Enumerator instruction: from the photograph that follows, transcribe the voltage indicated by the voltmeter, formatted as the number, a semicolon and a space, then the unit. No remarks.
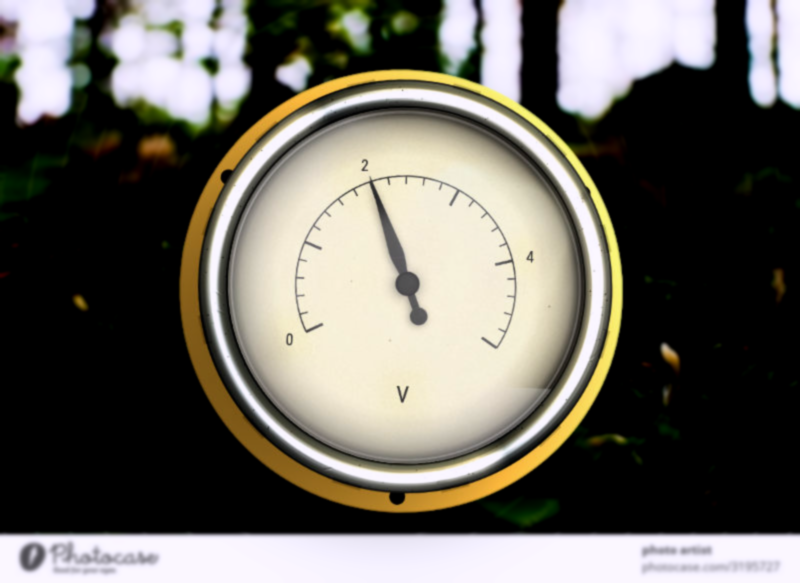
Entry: 2; V
